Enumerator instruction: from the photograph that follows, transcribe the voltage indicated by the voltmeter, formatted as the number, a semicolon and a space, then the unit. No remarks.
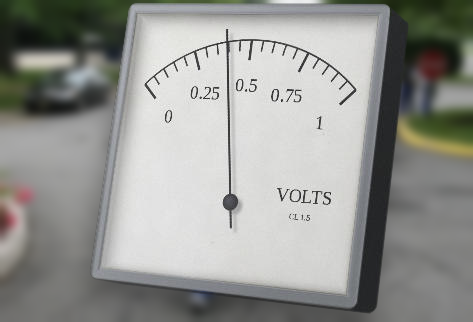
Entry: 0.4; V
